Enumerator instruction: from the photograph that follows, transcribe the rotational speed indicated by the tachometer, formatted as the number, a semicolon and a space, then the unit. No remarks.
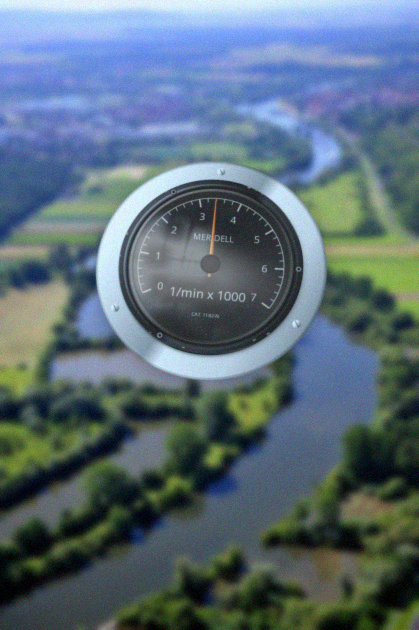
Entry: 3400; rpm
